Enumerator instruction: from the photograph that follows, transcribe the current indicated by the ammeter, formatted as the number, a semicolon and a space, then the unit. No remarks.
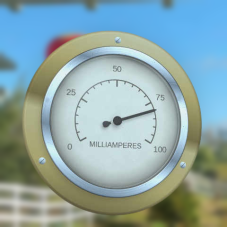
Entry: 80; mA
